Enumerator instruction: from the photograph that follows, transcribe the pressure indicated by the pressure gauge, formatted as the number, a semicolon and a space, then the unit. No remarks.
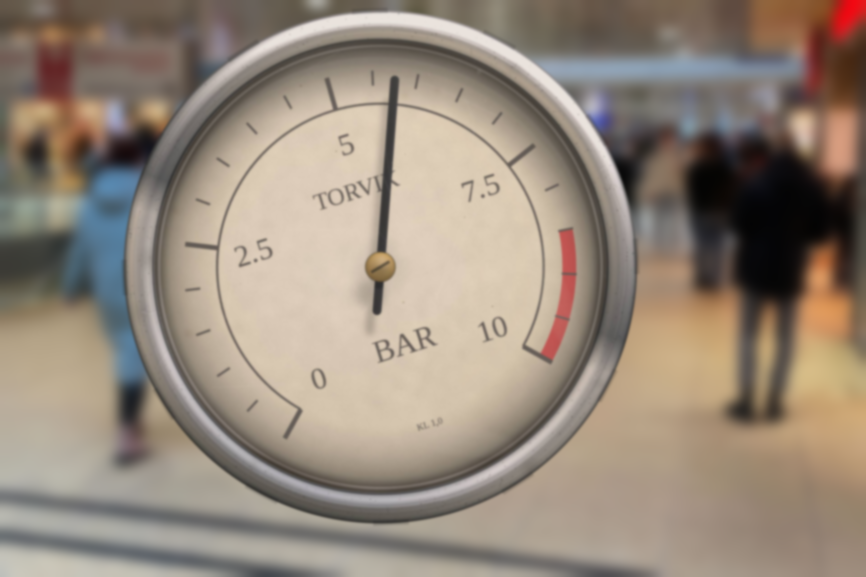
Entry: 5.75; bar
